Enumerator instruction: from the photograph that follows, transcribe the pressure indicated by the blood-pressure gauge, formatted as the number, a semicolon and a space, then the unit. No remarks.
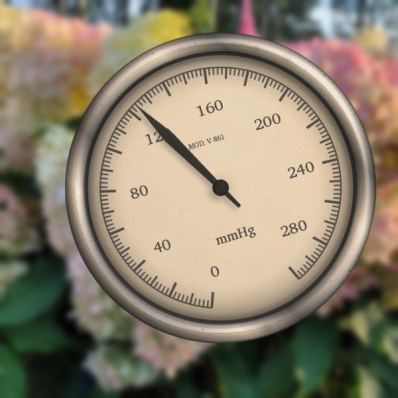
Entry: 124; mmHg
